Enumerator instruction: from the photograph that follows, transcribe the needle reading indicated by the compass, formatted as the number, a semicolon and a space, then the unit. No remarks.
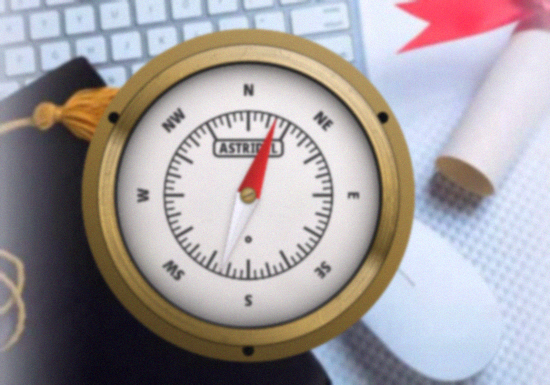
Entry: 20; °
